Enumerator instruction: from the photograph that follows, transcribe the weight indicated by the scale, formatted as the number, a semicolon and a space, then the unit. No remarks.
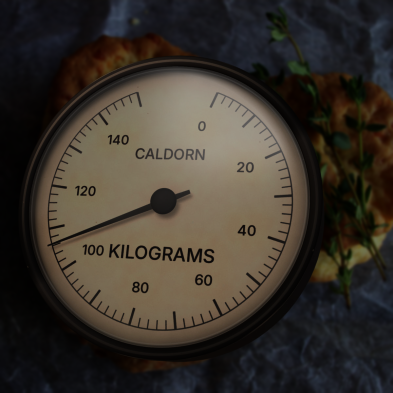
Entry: 106; kg
